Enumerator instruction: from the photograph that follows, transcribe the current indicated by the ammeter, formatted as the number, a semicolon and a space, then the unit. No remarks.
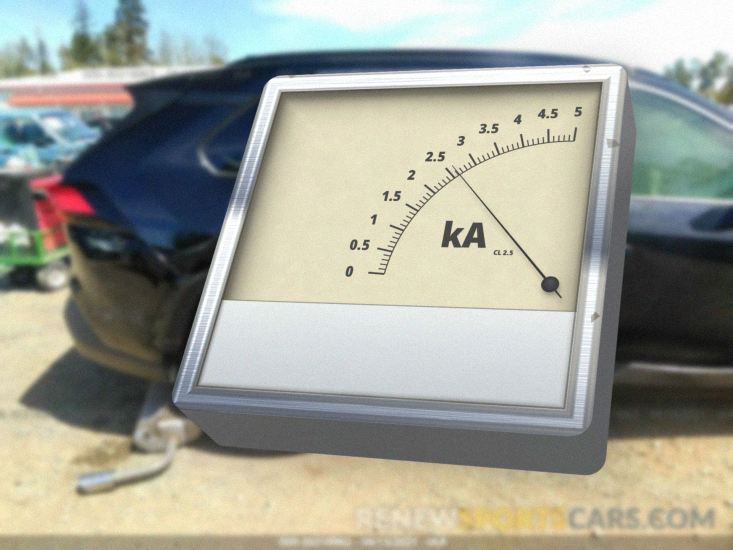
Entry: 2.6; kA
